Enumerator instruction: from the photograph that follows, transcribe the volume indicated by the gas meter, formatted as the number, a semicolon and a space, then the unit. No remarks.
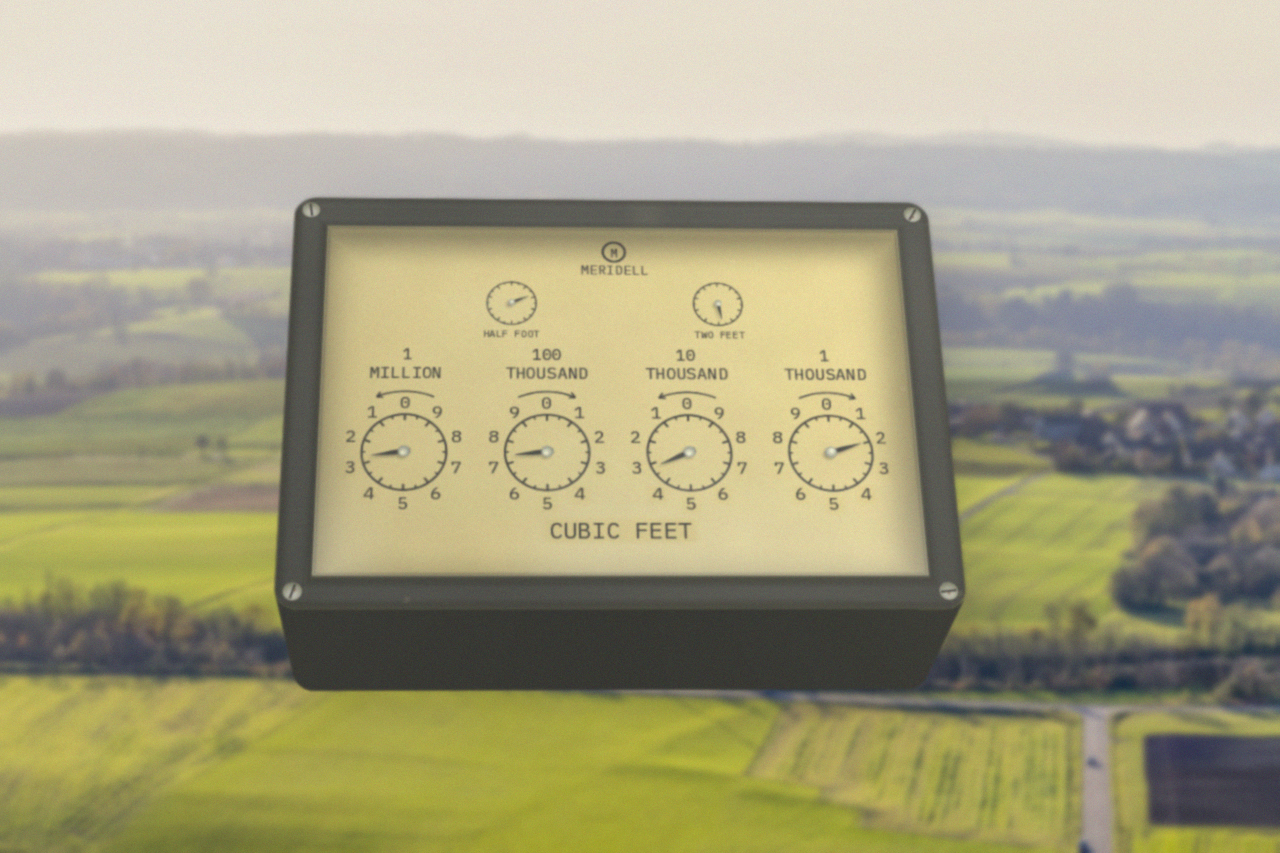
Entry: 273200; ft³
